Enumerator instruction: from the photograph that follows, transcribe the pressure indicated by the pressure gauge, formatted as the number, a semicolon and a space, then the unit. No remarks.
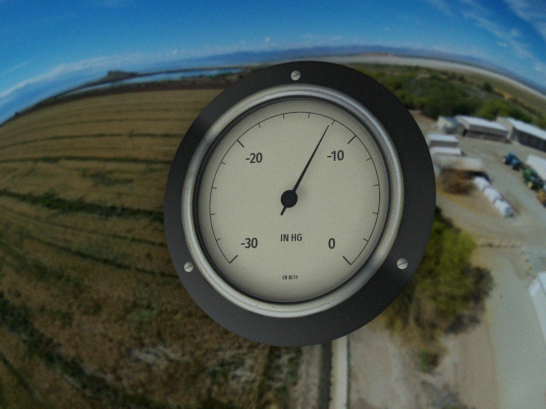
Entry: -12; inHg
